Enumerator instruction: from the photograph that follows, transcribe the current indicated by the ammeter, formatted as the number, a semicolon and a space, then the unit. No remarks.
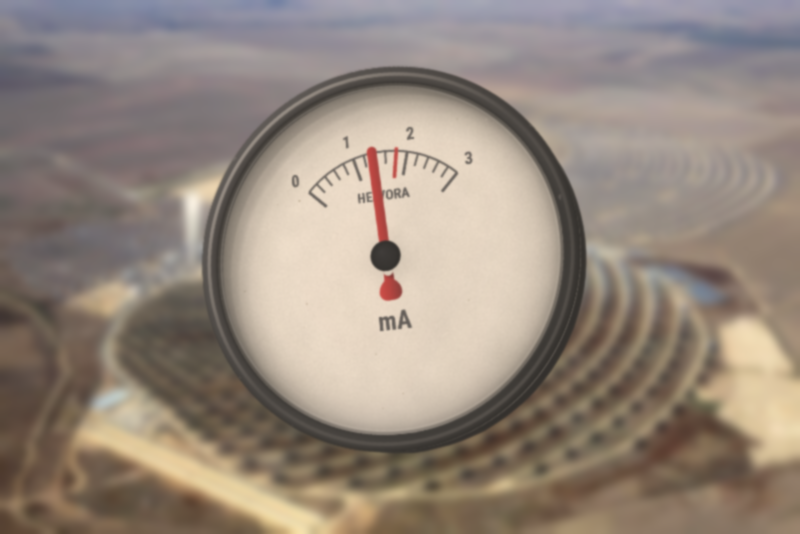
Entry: 1.4; mA
